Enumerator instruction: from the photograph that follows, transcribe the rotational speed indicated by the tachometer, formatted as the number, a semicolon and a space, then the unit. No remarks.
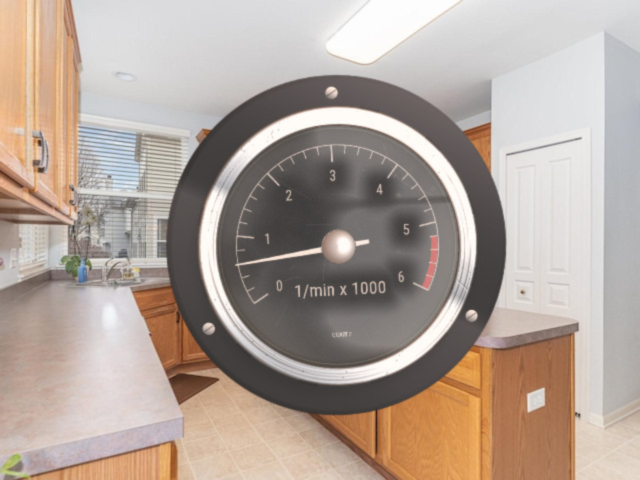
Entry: 600; rpm
